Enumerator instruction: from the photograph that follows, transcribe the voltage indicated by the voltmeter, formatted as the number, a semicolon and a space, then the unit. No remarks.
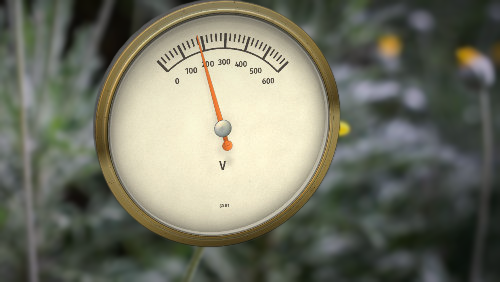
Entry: 180; V
